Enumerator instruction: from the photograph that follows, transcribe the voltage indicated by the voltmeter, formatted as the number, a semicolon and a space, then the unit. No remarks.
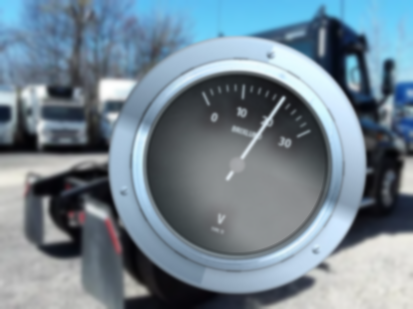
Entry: 20; V
